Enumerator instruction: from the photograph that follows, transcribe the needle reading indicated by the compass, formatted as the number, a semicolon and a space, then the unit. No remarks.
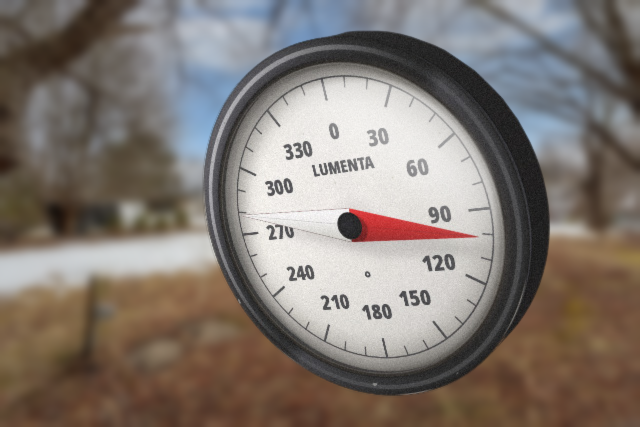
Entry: 100; °
